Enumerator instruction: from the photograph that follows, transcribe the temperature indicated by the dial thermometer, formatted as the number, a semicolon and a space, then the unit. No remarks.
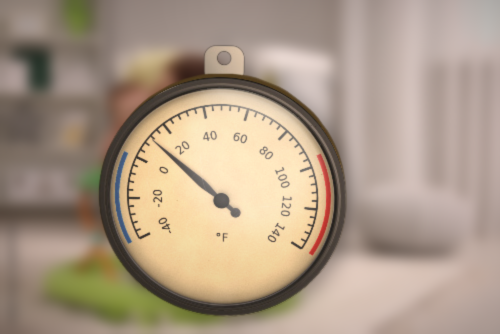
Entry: 12; °F
